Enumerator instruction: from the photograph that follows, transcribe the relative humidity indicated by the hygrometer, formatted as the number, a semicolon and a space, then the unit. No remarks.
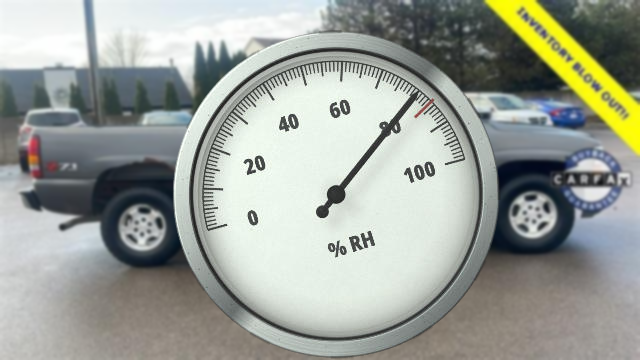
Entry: 80; %
